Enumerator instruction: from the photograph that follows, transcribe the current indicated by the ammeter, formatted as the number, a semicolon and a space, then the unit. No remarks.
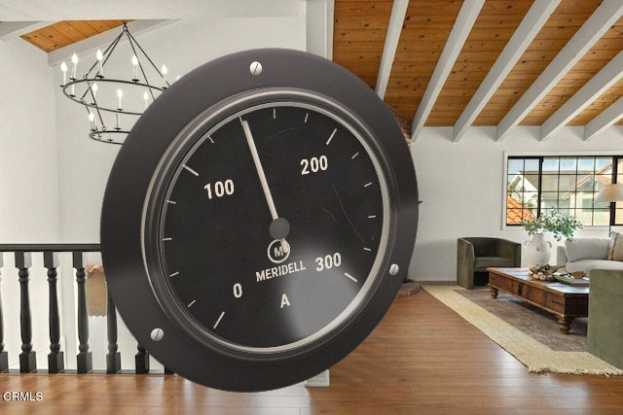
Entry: 140; A
